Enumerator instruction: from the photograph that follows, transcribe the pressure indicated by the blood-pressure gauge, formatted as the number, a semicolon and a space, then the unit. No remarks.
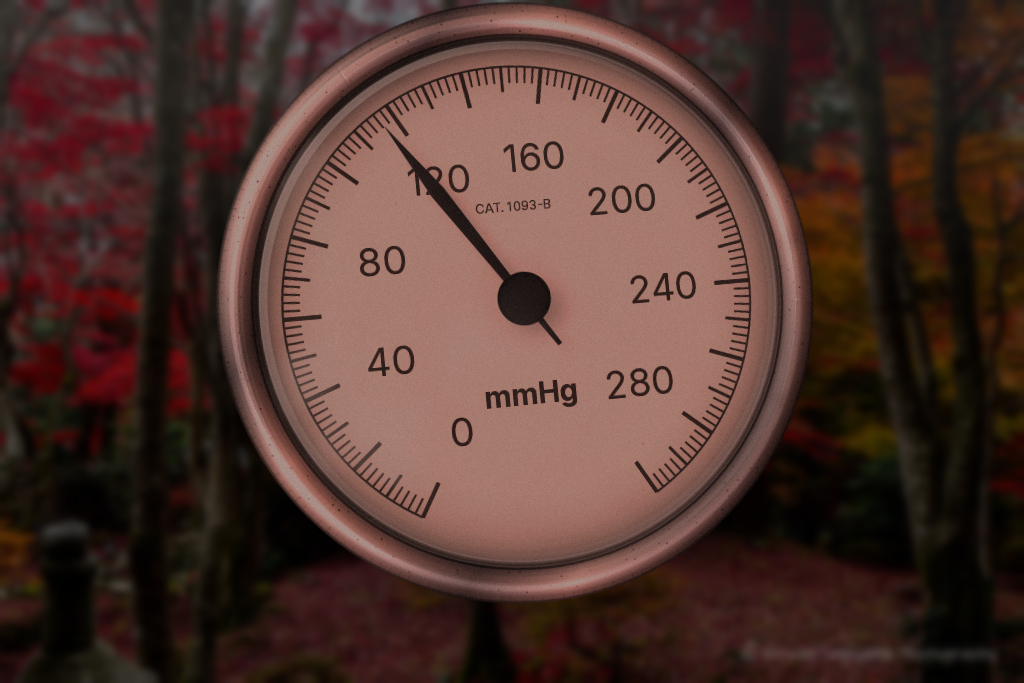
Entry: 116; mmHg
